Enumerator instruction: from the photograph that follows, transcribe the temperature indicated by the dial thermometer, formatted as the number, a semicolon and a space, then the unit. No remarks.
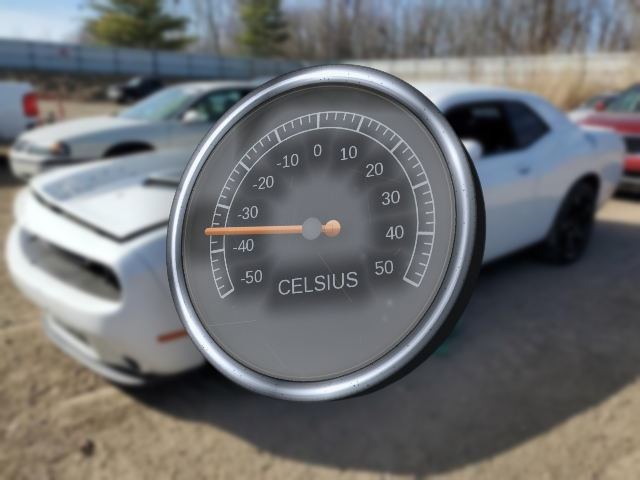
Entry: -36; °C
